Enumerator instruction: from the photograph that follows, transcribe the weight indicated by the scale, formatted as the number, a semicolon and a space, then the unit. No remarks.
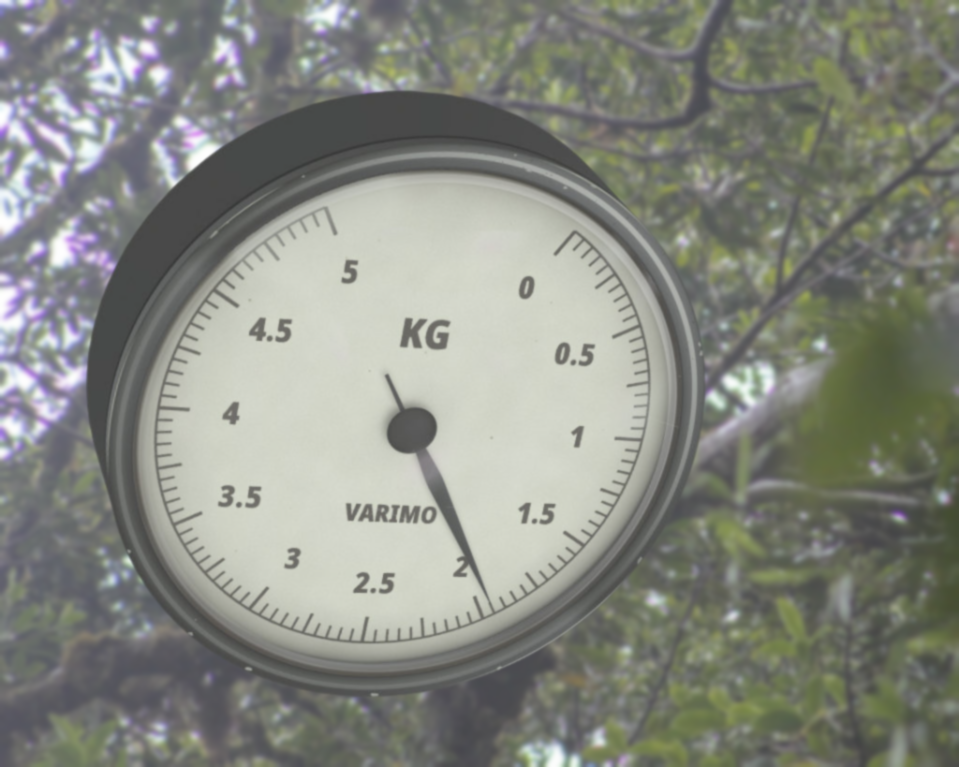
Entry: 1.95; kg
